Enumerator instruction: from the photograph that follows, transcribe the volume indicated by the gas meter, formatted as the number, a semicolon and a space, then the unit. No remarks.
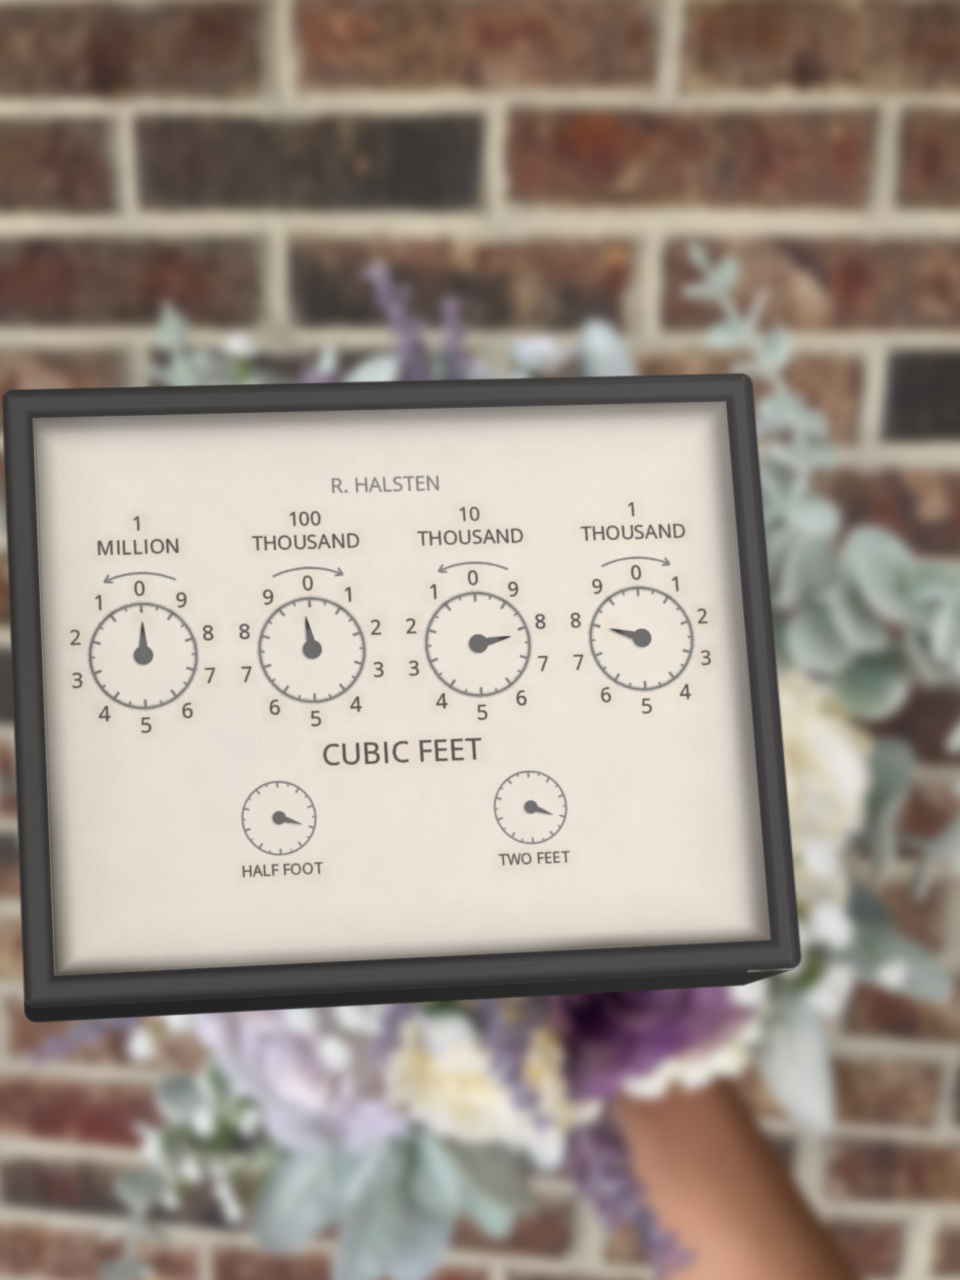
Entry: 997800; ft³
